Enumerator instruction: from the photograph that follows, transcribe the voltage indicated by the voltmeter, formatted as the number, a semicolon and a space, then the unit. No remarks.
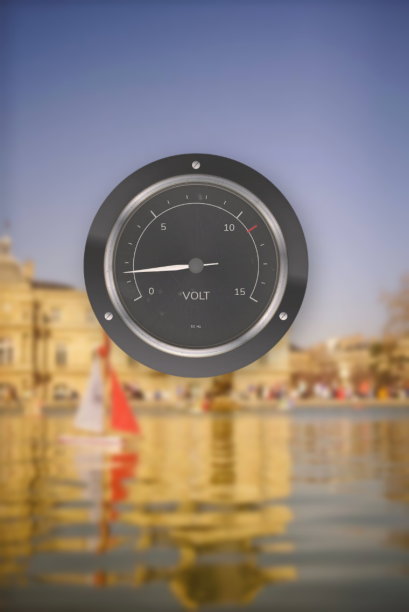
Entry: 1.5; V
